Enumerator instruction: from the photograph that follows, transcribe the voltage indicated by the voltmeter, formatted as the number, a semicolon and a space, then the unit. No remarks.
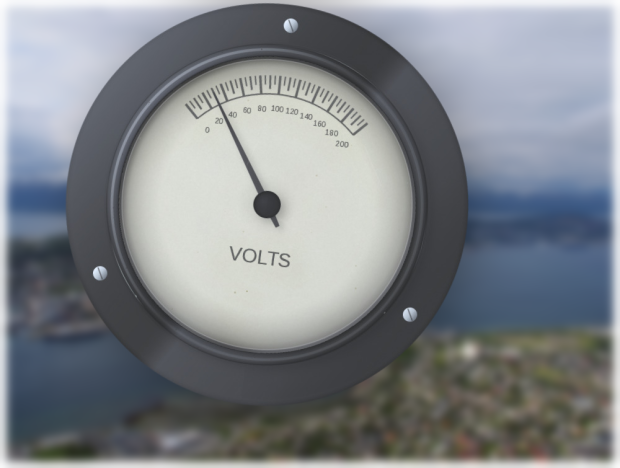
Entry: 30; V
